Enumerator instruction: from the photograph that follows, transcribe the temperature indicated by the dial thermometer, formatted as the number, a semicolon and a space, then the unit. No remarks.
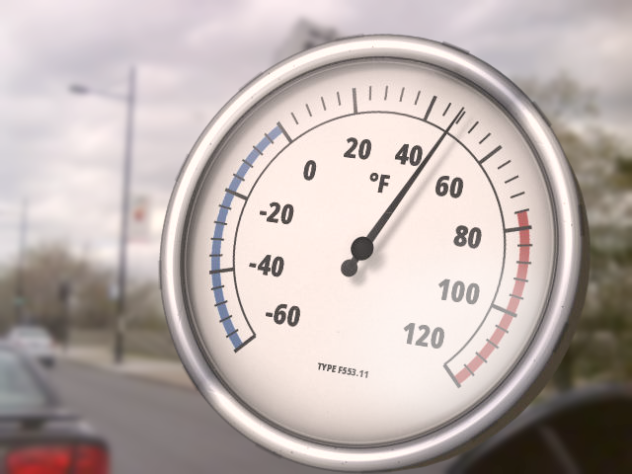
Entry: 48; °F
